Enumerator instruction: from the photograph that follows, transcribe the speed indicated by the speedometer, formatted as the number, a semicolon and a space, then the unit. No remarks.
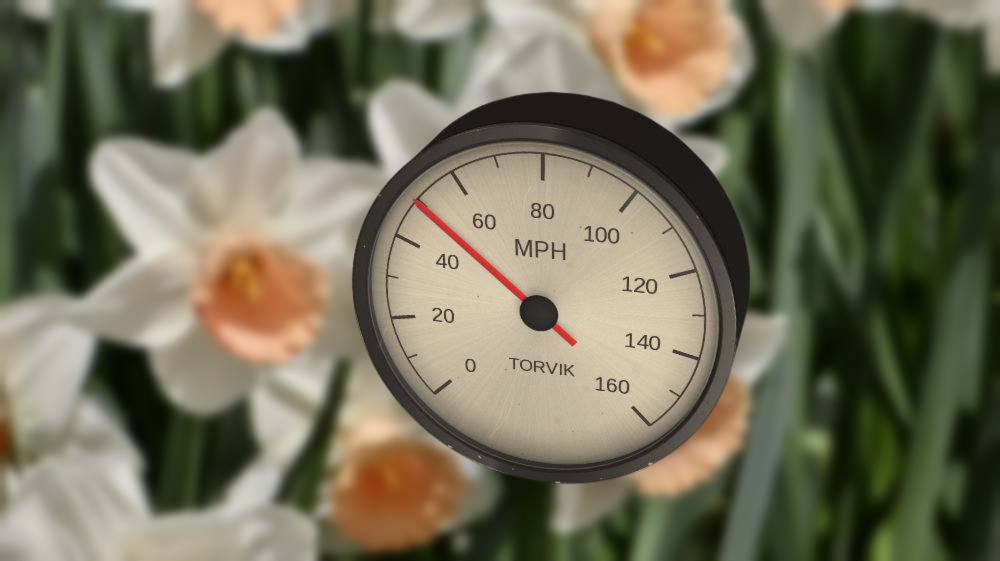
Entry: 50; mph
